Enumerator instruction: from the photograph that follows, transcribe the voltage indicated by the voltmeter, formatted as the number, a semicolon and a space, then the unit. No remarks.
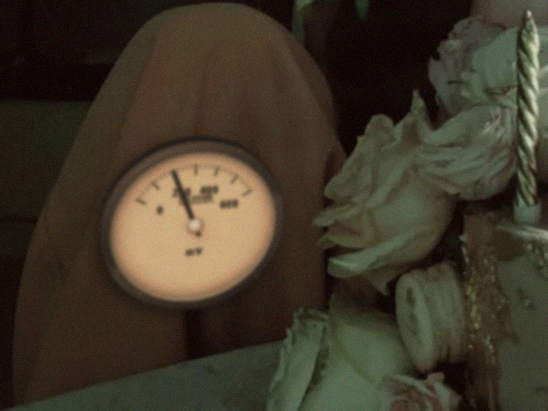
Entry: 200; mV
